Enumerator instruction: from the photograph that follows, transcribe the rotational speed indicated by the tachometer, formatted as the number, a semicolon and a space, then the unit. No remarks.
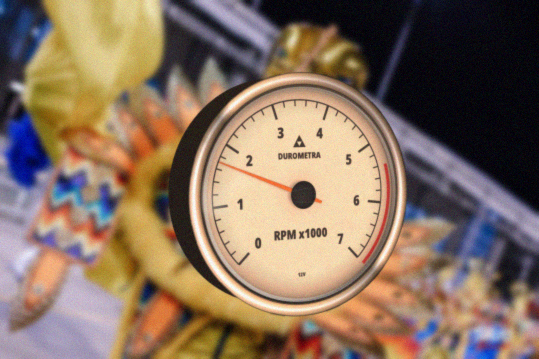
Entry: 1700; rpm
